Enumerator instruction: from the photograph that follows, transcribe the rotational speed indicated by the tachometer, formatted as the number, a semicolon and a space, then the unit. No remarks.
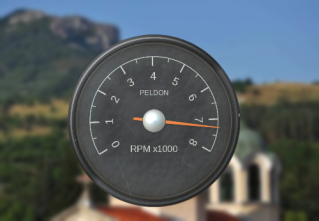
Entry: 7250; rpm
